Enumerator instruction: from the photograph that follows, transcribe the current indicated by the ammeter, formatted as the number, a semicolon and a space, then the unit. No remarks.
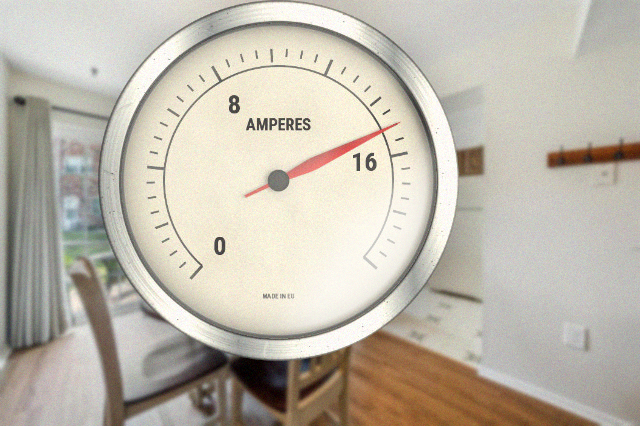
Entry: 15; A
